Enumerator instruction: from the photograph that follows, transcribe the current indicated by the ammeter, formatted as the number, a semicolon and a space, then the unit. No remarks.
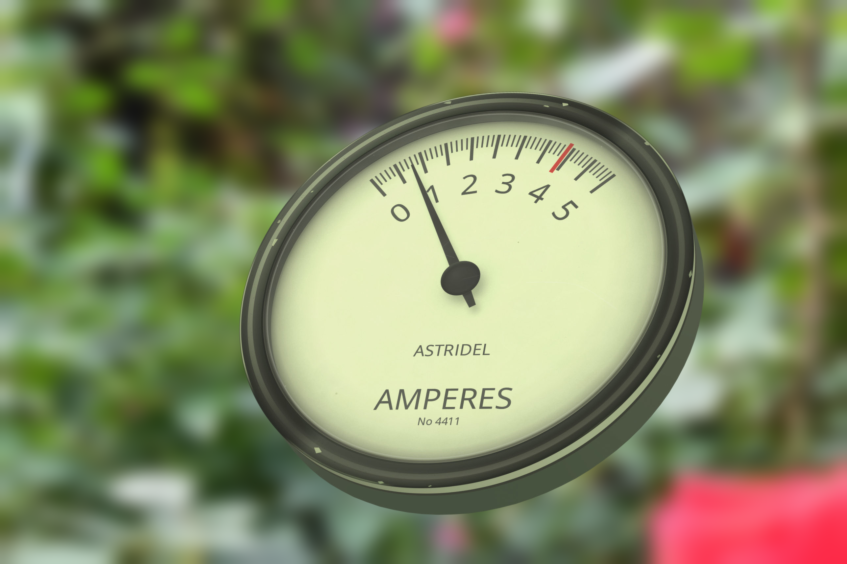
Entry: 0.8; A
